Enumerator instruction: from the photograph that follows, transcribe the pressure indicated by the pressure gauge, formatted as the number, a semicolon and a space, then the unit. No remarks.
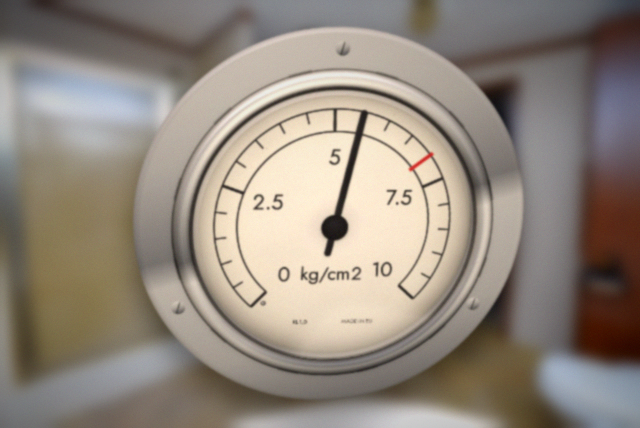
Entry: 5.5; kg/cm²
